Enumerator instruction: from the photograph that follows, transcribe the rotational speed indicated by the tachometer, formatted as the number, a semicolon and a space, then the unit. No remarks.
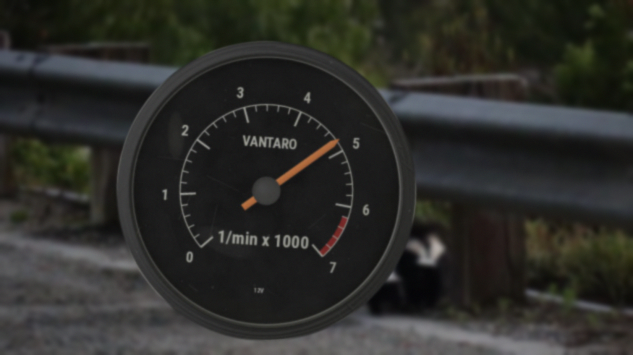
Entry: 4800; rpm
